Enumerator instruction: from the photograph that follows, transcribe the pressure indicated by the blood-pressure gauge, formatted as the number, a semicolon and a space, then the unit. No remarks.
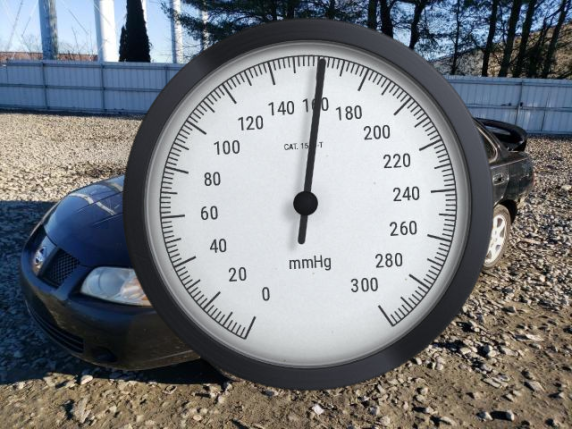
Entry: 162; mmHg
